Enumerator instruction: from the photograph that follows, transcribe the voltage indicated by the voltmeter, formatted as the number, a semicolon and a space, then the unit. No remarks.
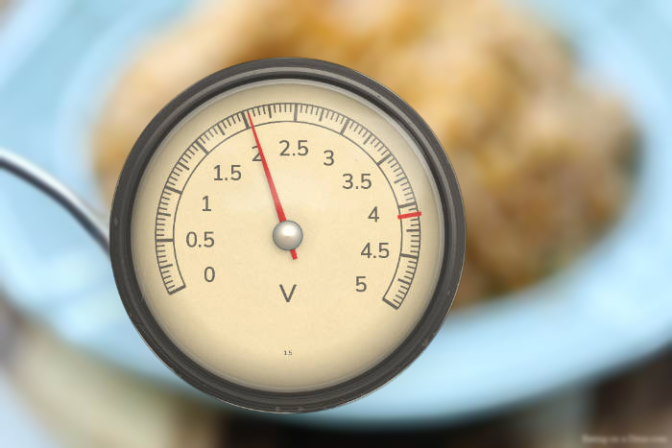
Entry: 2.05; V
